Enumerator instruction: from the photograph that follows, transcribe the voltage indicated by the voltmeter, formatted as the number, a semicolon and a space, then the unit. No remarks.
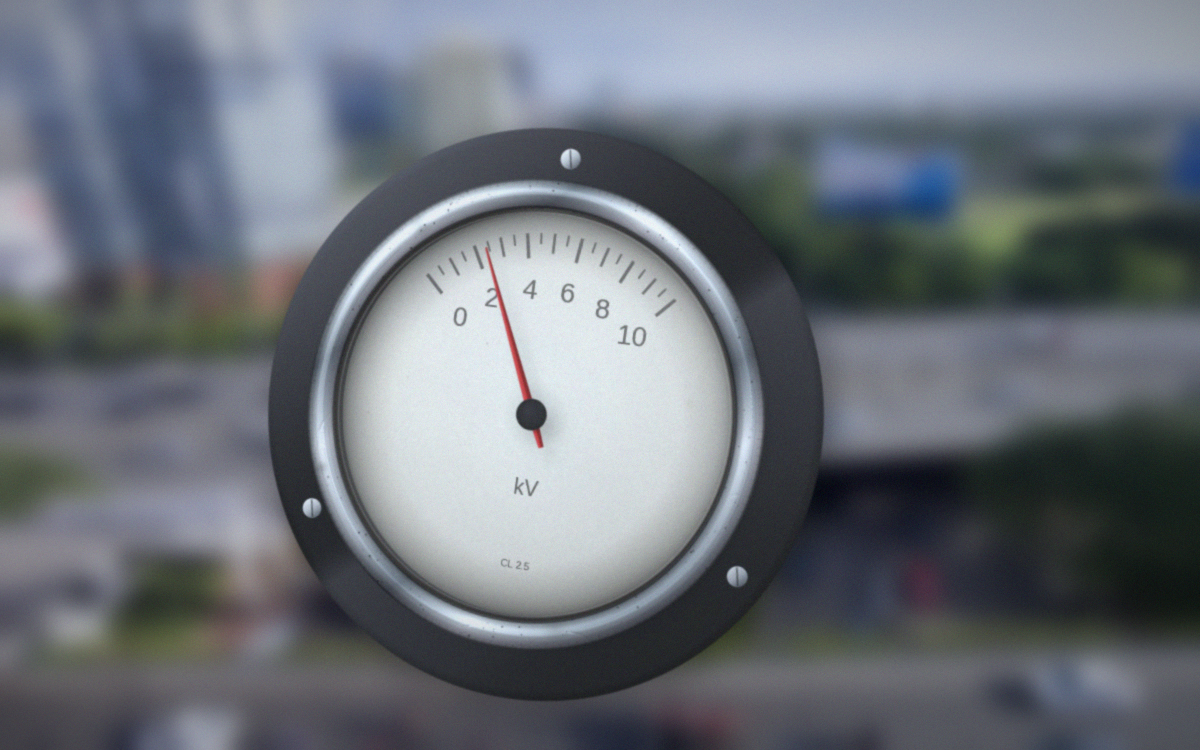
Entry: 2.5; kV
